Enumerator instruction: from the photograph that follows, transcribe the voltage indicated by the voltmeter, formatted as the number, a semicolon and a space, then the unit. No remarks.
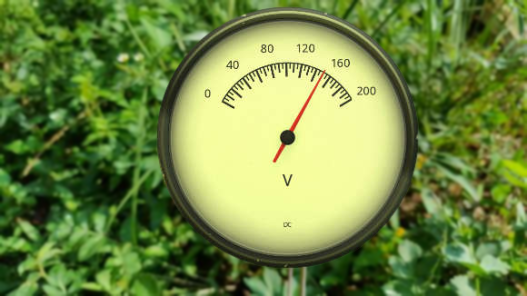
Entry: 150; V
